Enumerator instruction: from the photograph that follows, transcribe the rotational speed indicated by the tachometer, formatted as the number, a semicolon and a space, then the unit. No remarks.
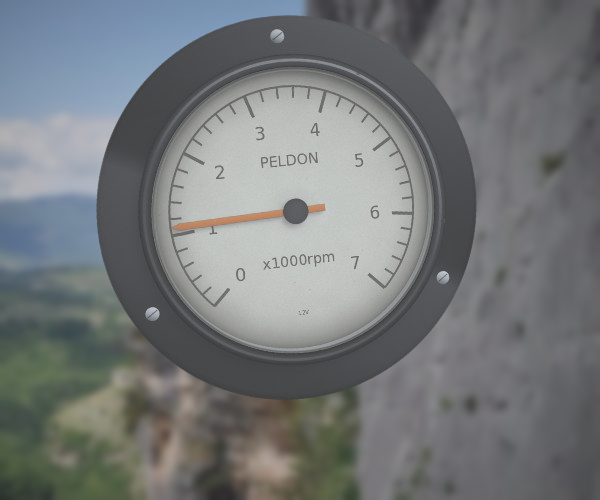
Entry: 1100; rpm
